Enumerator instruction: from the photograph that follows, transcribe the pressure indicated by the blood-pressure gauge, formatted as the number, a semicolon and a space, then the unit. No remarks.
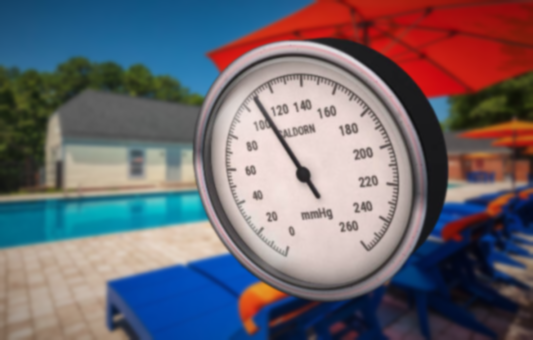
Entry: 110; mmHg
